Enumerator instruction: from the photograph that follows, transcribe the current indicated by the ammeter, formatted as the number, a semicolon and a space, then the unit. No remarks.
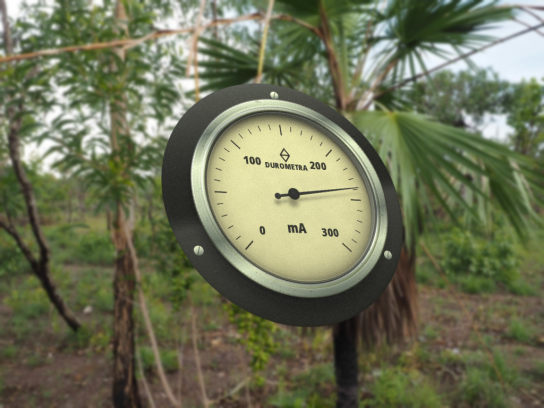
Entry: 240; mA
